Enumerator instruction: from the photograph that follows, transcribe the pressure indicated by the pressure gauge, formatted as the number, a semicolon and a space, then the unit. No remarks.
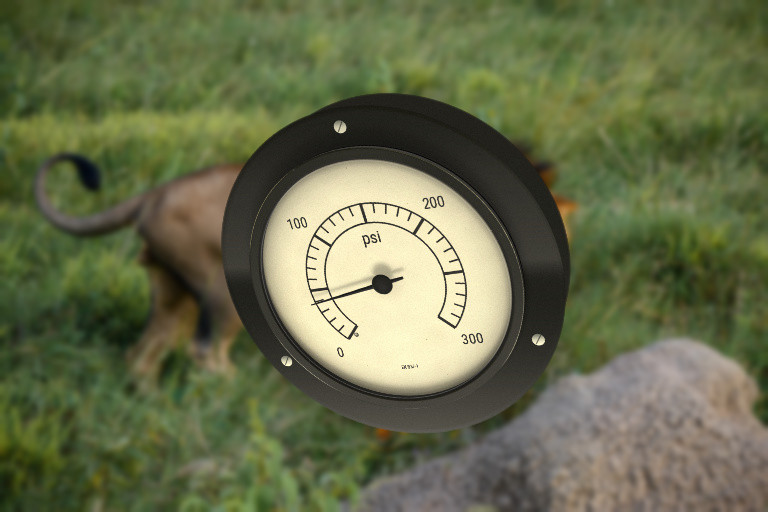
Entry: 40; psi
